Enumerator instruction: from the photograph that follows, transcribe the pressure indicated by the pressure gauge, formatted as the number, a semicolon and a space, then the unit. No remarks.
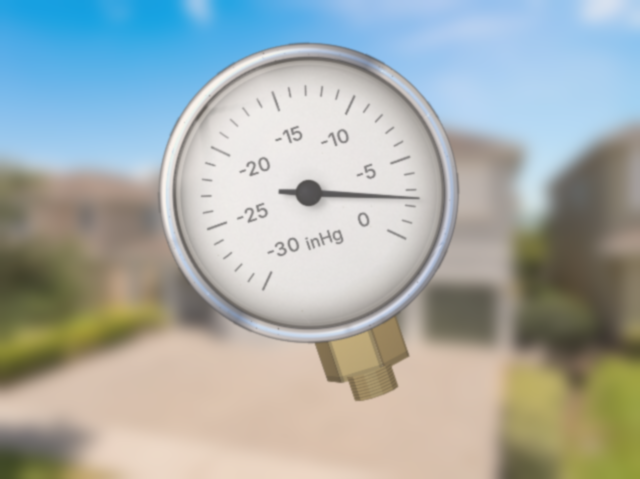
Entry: -2.5; inHg
